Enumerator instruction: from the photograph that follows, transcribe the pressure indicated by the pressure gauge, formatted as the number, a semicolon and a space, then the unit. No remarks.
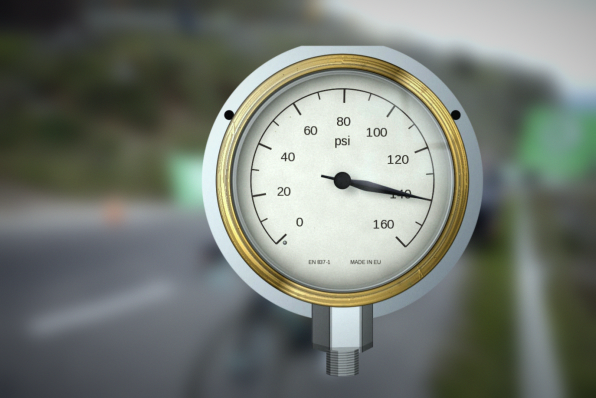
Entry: 140; psi
